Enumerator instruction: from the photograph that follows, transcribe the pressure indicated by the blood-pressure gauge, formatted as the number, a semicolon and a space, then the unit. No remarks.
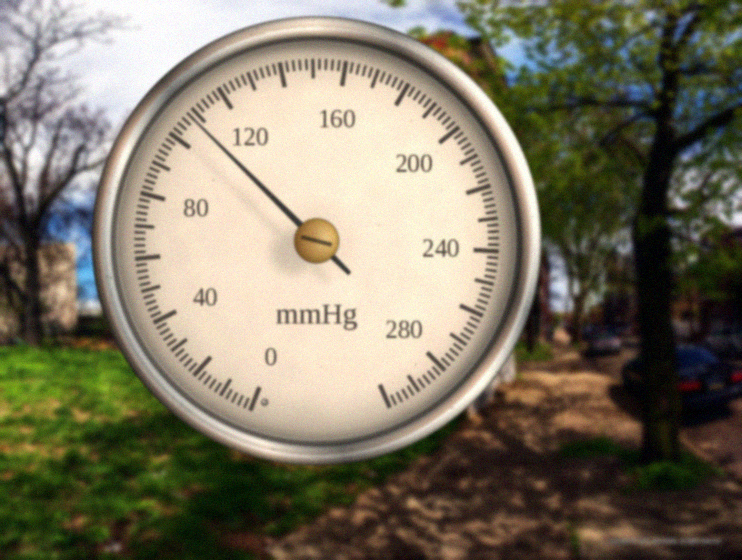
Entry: 108; mmHg
